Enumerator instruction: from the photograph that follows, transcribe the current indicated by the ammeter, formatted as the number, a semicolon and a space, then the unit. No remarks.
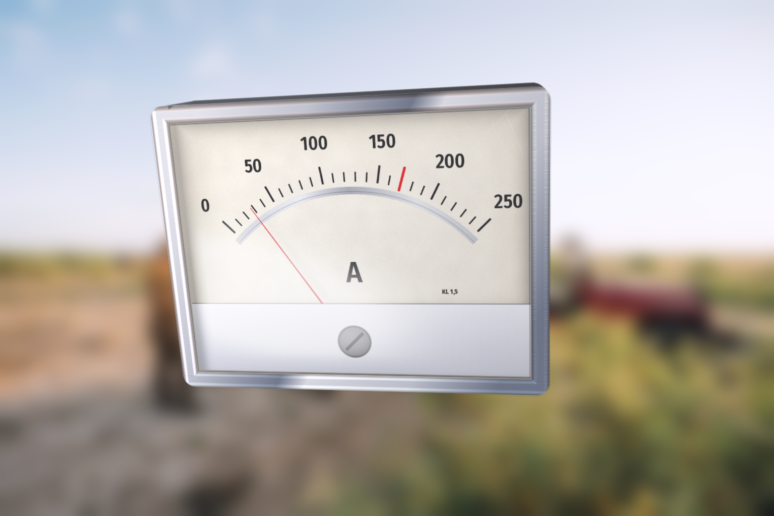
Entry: 30; A
